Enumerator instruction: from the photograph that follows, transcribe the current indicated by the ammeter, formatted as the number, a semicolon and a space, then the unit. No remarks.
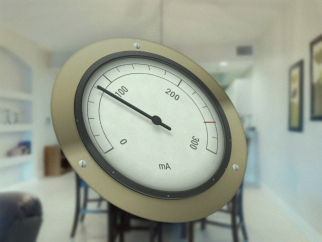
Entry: 80; mA
